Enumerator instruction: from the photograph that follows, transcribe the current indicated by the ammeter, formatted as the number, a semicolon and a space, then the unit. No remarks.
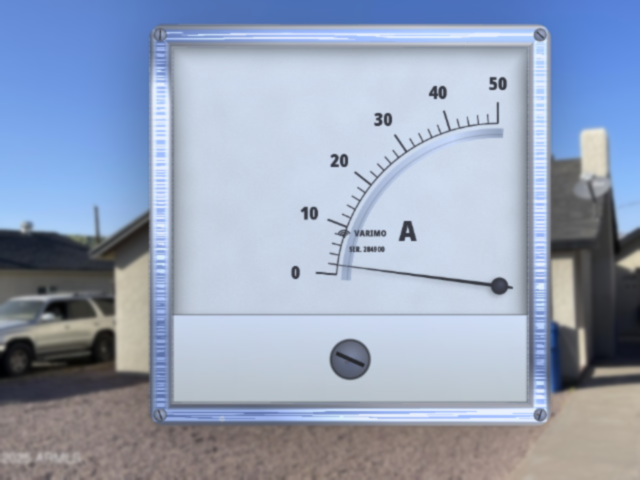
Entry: 2; A
